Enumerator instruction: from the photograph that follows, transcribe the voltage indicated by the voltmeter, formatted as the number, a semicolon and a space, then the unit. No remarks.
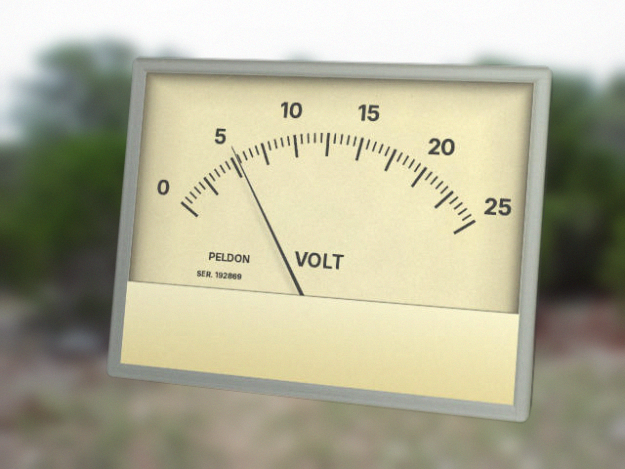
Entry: 5.5; V
